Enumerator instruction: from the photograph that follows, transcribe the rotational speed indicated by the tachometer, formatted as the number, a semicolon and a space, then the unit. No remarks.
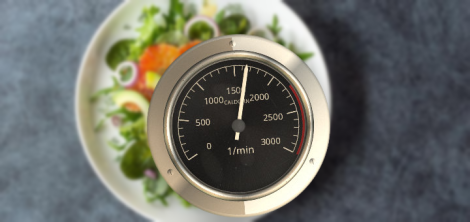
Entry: 1650; rpm
